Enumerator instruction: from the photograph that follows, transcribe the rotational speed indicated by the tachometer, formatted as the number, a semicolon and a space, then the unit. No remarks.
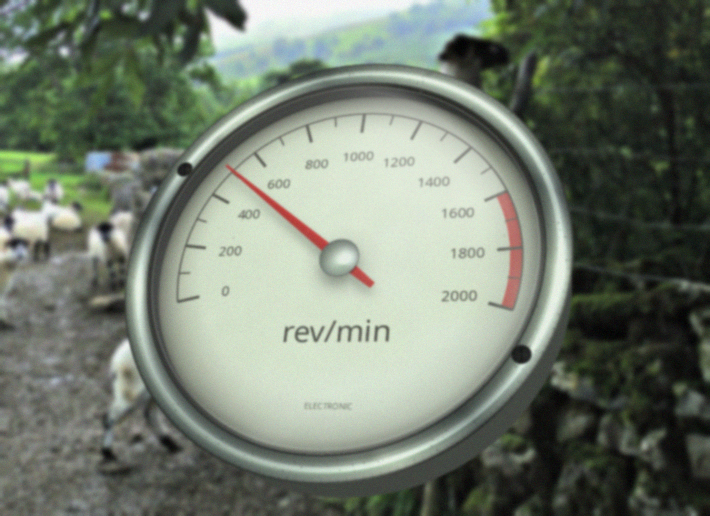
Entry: 500; rpm
